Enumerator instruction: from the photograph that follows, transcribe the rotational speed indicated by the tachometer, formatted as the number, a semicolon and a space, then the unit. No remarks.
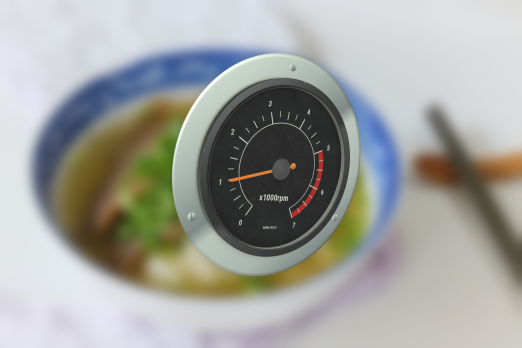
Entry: 1000; rpm
